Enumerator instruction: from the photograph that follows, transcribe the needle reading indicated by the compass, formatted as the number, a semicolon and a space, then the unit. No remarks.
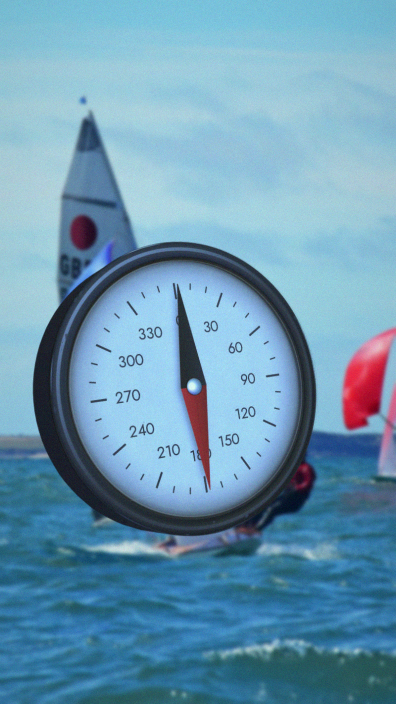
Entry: 180; °
